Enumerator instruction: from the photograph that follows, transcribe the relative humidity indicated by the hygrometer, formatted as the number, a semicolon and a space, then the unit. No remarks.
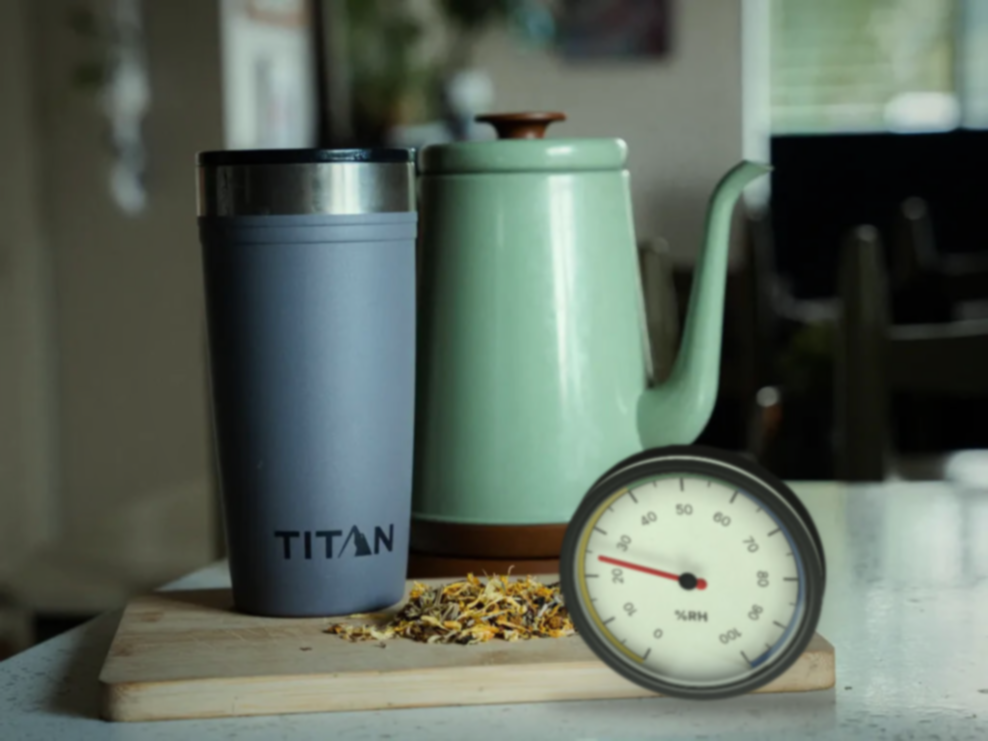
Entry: 25; %
